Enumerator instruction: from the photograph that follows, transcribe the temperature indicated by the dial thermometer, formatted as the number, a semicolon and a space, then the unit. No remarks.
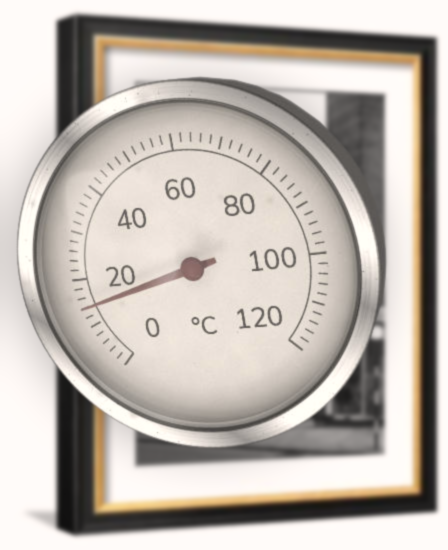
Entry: 14; °C
